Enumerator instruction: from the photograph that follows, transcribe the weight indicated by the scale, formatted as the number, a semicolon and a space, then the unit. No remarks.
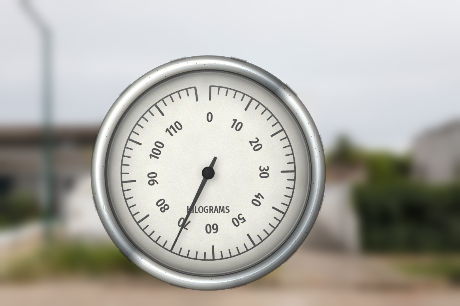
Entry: 70; kg
